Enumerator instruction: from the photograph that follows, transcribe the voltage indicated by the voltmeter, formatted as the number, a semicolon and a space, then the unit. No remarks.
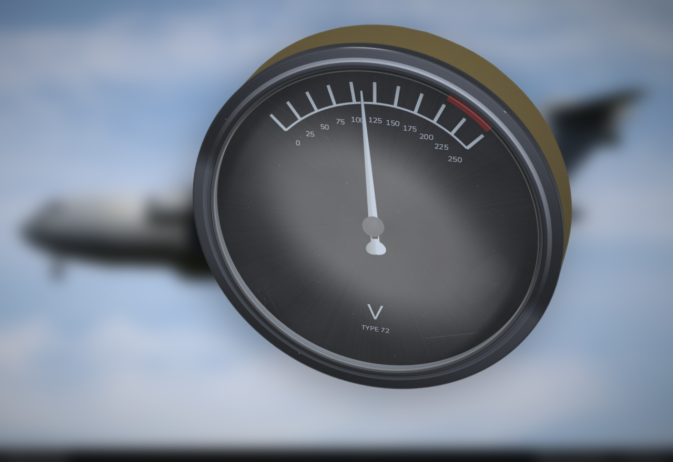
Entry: 112.5; V
